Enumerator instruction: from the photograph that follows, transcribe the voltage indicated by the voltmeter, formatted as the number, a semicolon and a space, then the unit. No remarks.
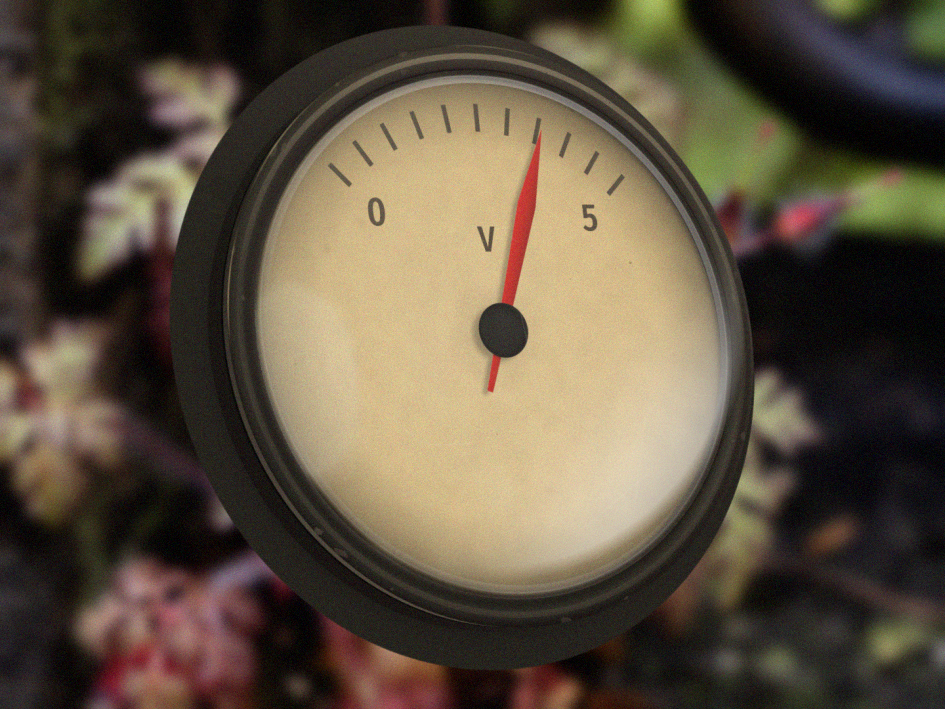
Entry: 3.5; V
